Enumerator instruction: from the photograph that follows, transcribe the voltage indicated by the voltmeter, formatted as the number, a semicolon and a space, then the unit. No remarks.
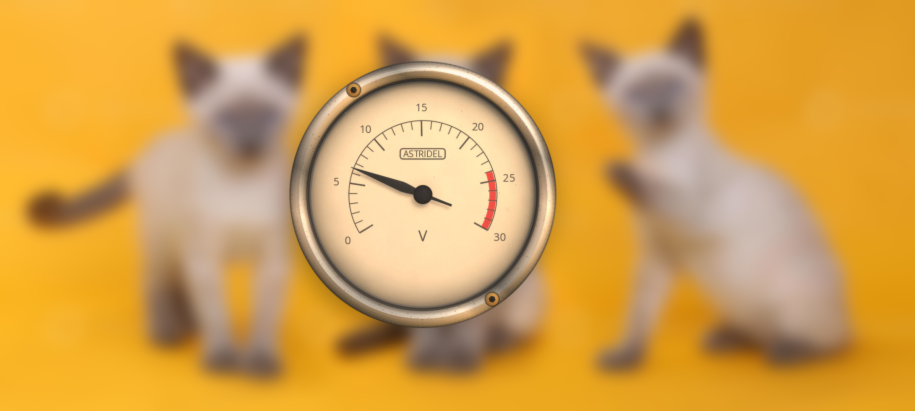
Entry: 6.5; V
